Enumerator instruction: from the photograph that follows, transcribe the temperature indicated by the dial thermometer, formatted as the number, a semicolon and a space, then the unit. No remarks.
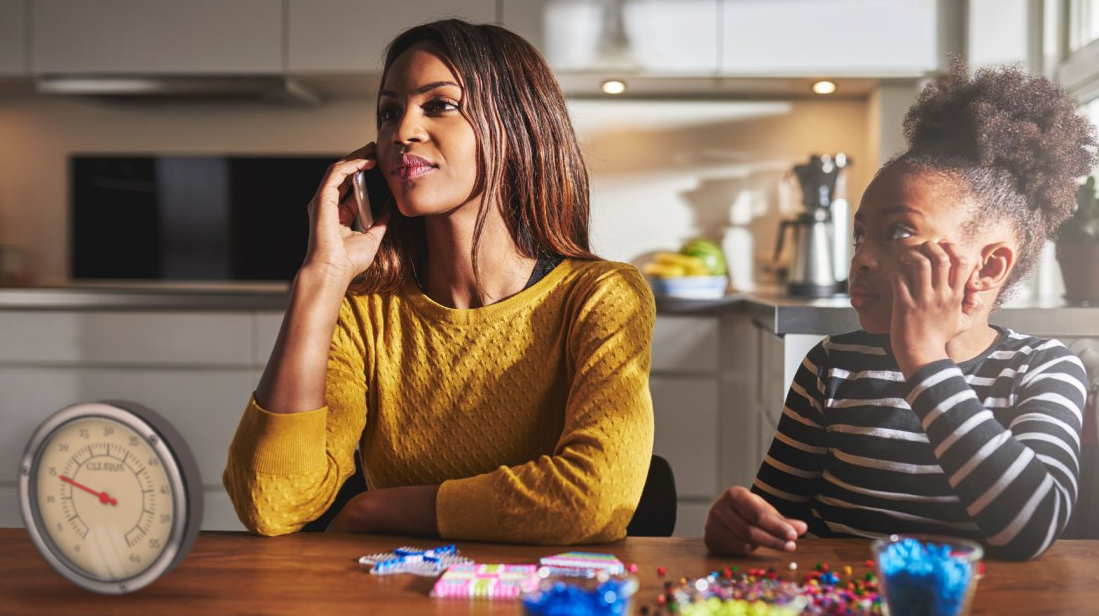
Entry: 15; °C
